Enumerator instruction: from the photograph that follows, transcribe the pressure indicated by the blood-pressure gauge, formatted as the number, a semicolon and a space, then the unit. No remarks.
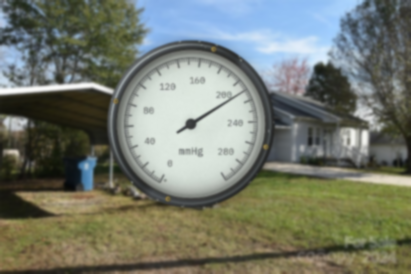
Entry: 210; mmHg
